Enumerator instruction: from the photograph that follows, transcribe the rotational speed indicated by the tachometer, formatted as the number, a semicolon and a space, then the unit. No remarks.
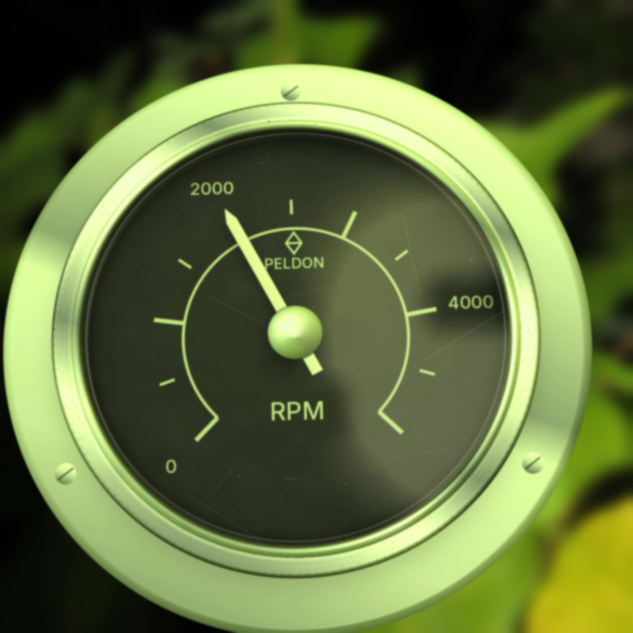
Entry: 2000; rpm
